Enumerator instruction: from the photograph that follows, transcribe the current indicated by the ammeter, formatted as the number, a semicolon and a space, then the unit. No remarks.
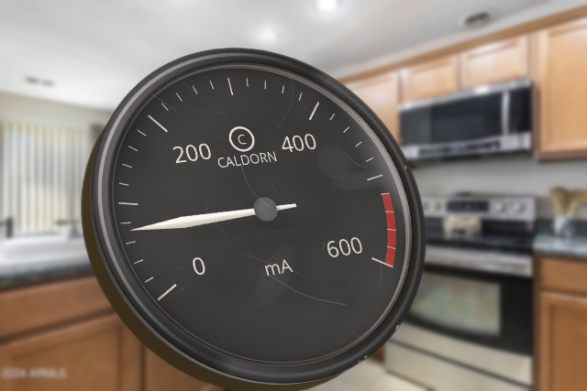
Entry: 70; mA
